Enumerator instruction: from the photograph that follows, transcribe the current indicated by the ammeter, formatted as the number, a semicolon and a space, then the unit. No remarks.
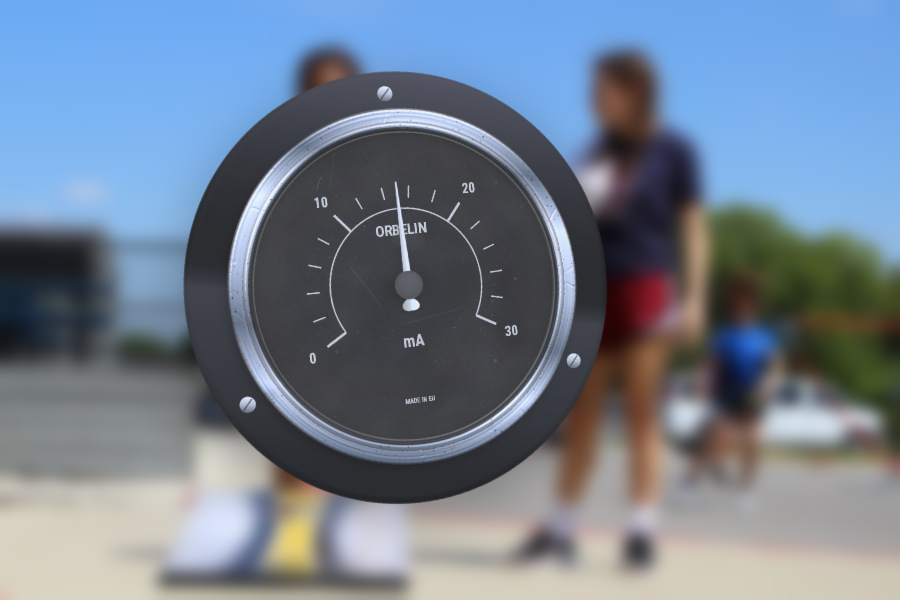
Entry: 15; mA
